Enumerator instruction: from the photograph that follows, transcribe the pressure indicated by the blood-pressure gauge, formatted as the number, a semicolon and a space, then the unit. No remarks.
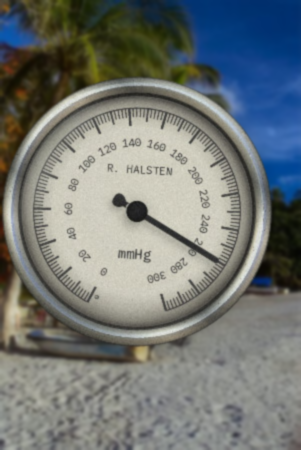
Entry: 260; mmHg
